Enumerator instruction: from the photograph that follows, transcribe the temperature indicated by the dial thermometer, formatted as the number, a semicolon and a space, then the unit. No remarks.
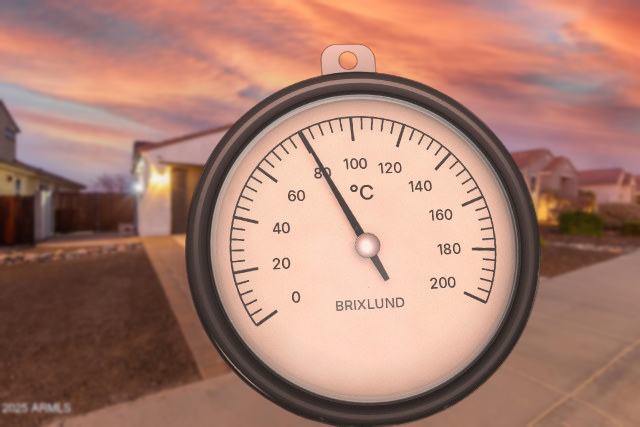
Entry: 80; °C
